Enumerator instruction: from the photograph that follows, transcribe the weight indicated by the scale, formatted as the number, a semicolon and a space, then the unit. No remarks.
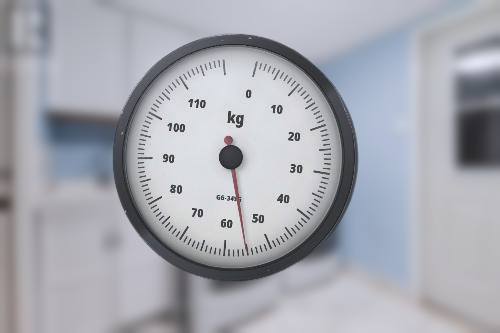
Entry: 55; kg
